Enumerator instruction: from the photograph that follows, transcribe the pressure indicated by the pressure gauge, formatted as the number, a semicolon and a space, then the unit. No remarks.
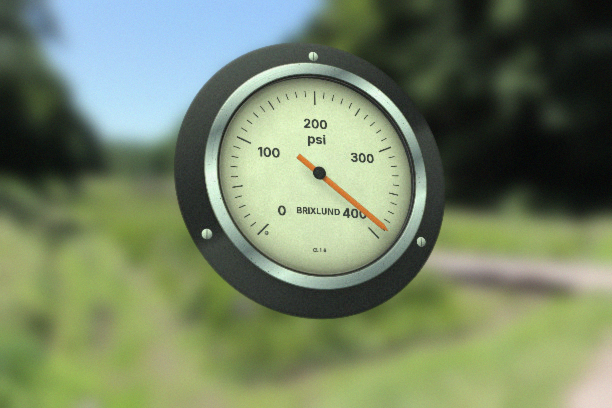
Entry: 390; psi
